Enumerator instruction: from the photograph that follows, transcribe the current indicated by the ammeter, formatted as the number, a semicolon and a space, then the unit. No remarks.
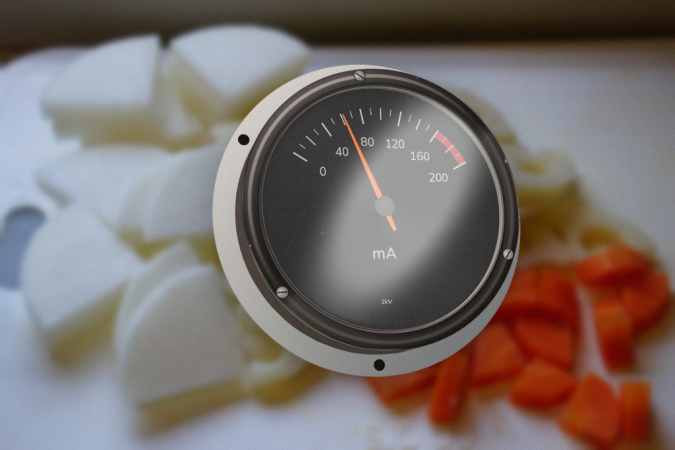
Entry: 60; mA
